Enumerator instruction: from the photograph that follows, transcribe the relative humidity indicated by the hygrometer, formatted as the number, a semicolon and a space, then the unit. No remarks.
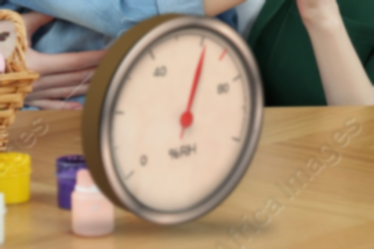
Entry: 60; %
